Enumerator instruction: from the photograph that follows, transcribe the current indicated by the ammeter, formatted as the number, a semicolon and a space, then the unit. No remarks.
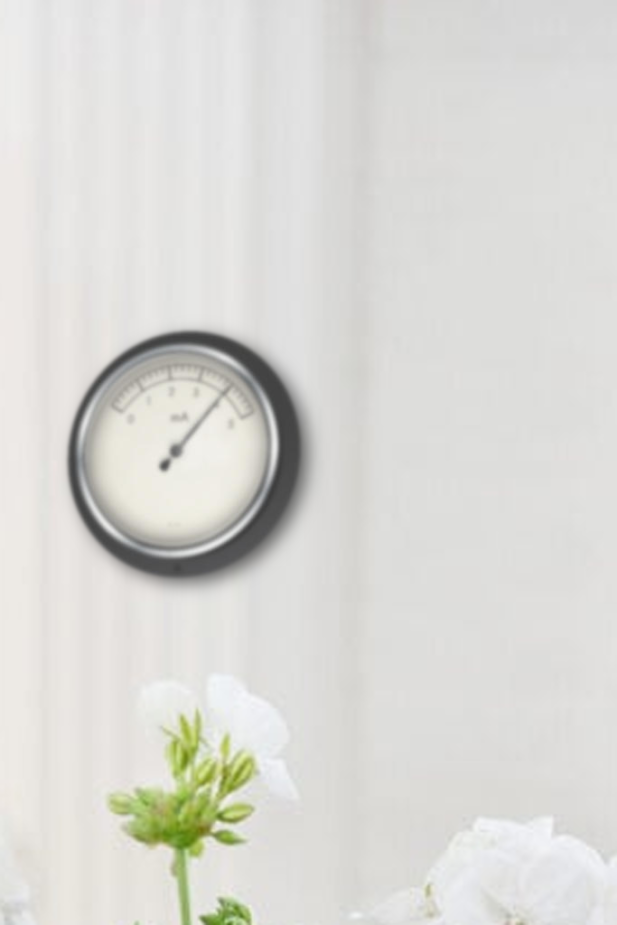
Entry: 4; mA
